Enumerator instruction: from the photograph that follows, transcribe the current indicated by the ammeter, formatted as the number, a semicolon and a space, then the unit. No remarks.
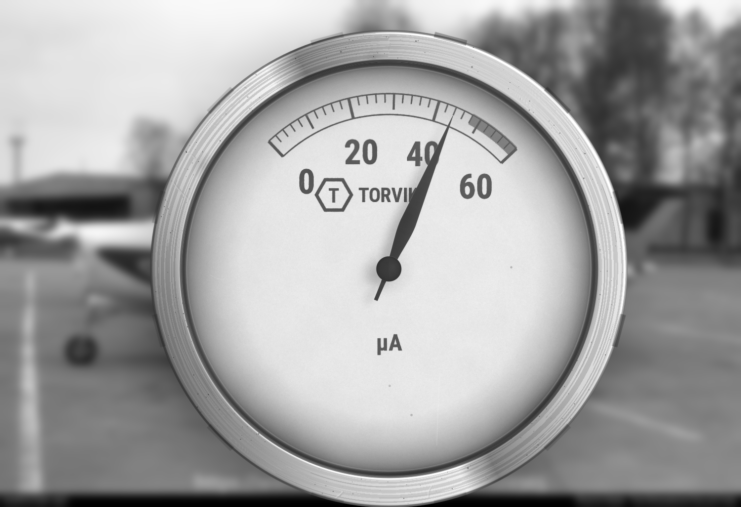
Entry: 44; µA
